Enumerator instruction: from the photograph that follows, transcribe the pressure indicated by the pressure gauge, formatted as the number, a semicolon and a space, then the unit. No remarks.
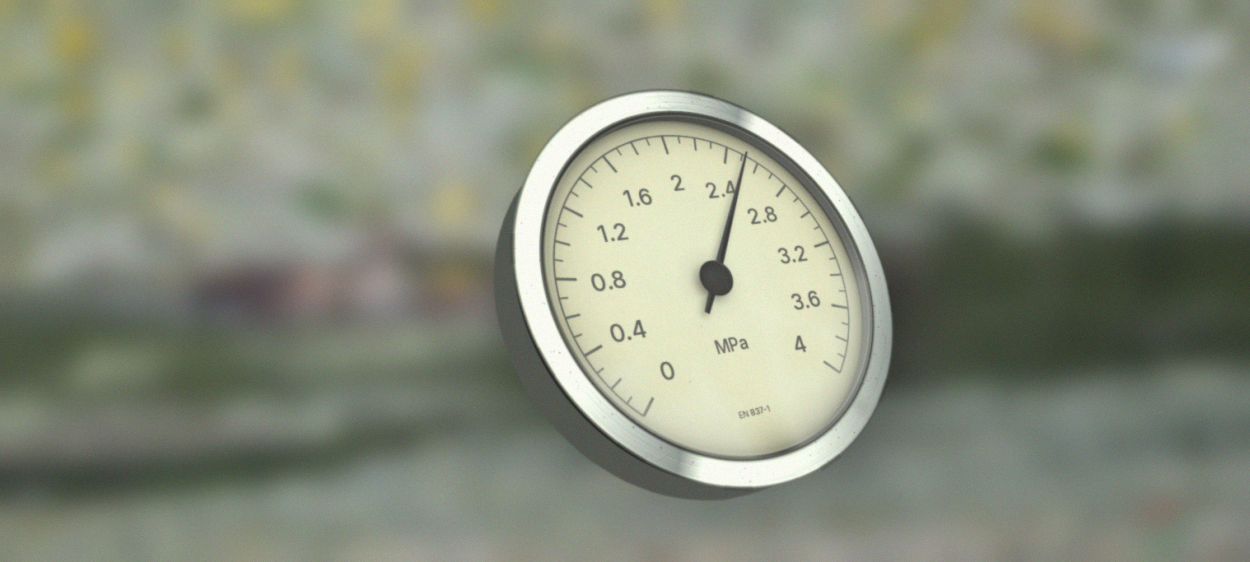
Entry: 2.5; MPa
